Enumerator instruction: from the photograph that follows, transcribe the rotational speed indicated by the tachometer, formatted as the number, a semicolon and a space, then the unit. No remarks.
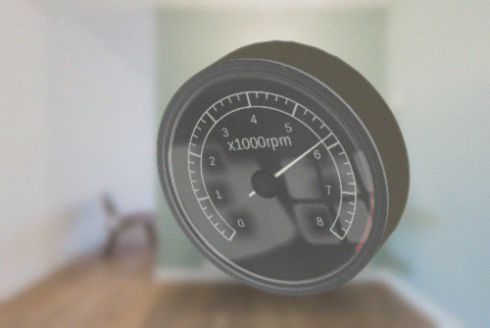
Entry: 5800; rpm
